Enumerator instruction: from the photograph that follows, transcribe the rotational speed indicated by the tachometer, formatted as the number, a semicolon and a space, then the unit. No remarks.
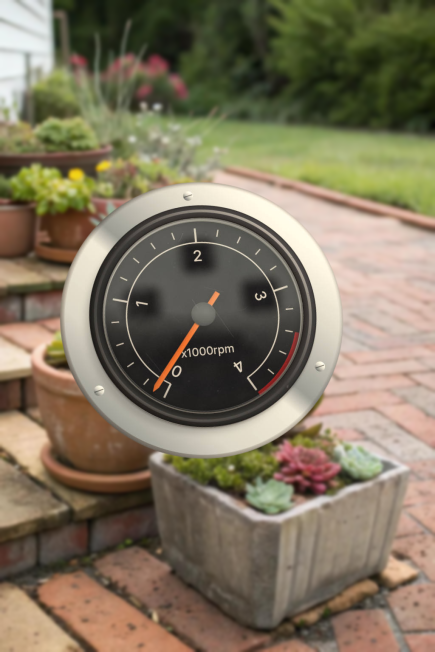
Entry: 100; rpm
